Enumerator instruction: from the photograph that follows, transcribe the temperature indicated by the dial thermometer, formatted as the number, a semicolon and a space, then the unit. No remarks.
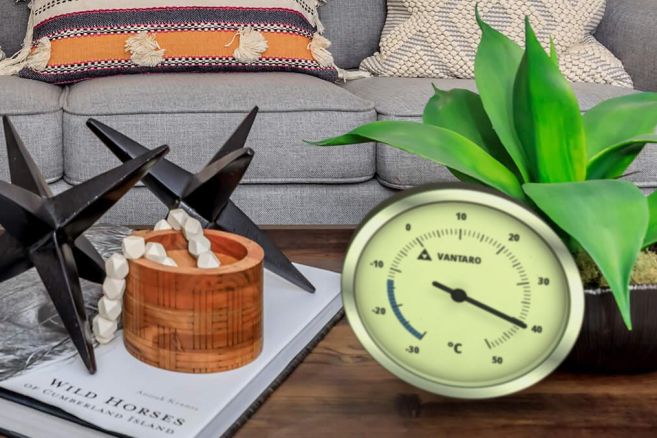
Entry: 40; °C
